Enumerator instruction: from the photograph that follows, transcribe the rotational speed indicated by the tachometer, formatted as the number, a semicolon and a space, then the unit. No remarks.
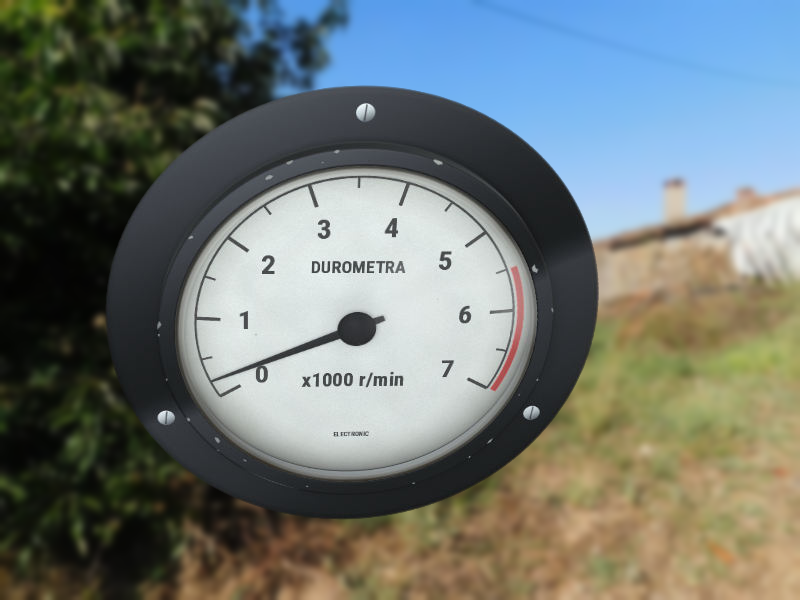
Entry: 250; rpm
